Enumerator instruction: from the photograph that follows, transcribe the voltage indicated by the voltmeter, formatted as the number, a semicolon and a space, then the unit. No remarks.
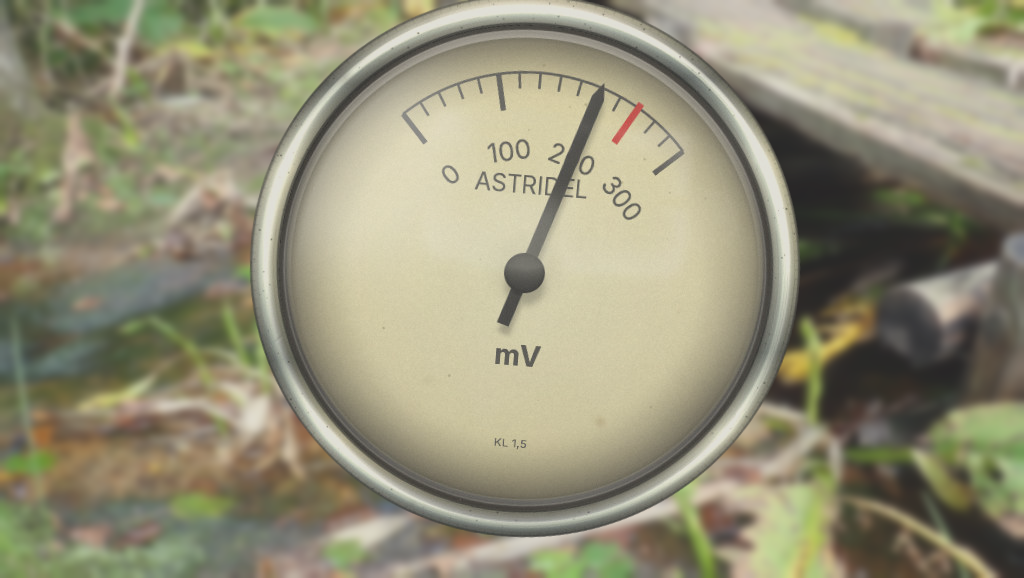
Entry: 200; mV
